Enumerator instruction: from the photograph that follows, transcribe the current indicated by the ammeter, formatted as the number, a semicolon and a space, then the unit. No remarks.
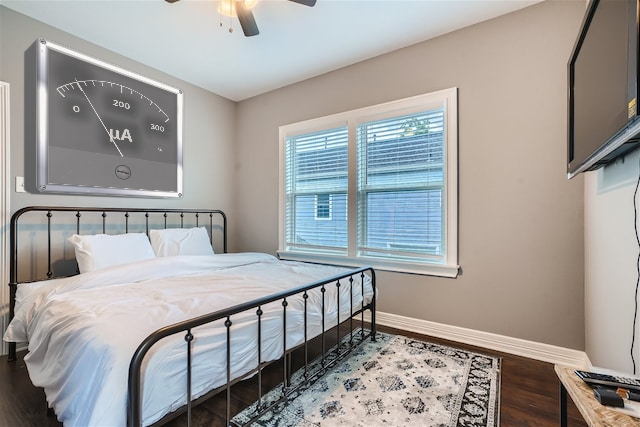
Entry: 100; µA
